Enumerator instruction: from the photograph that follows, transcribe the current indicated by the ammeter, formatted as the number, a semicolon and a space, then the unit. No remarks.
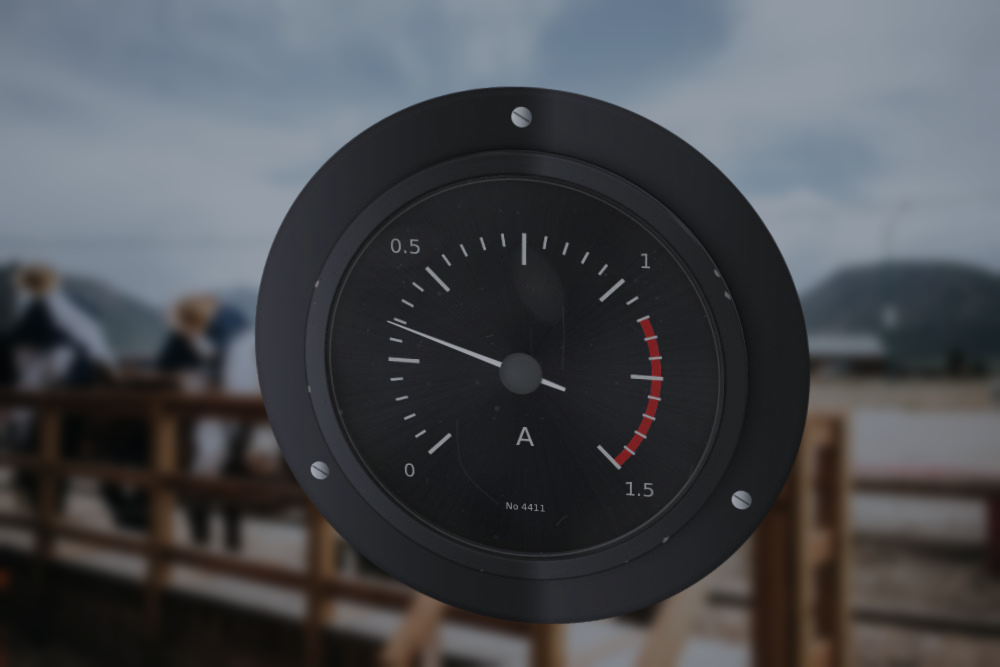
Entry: 0.35; A
